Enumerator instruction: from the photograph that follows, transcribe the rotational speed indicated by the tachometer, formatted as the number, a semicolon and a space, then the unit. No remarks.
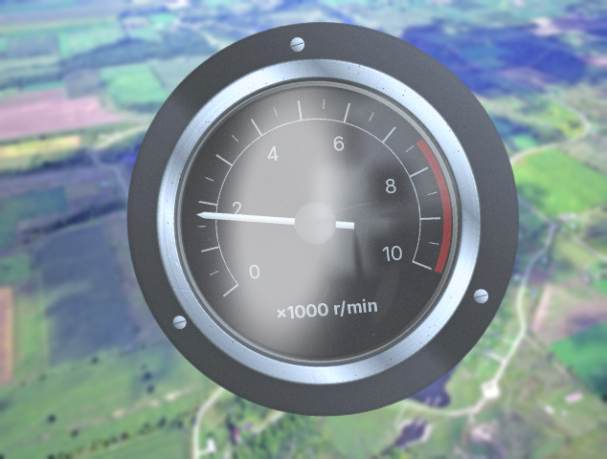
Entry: 1750; rpm
